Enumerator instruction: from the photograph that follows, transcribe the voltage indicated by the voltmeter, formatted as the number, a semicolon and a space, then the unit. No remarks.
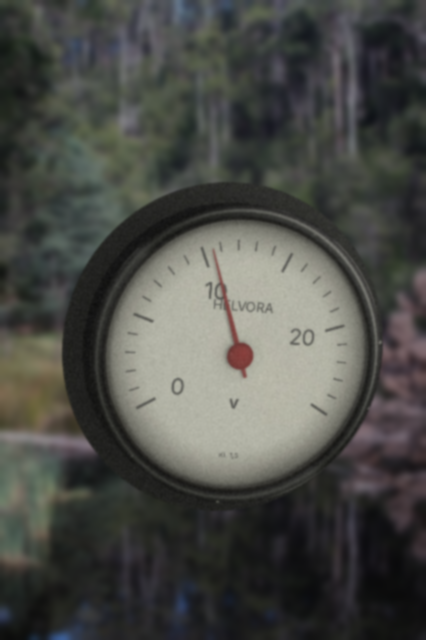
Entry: 10.5; V
